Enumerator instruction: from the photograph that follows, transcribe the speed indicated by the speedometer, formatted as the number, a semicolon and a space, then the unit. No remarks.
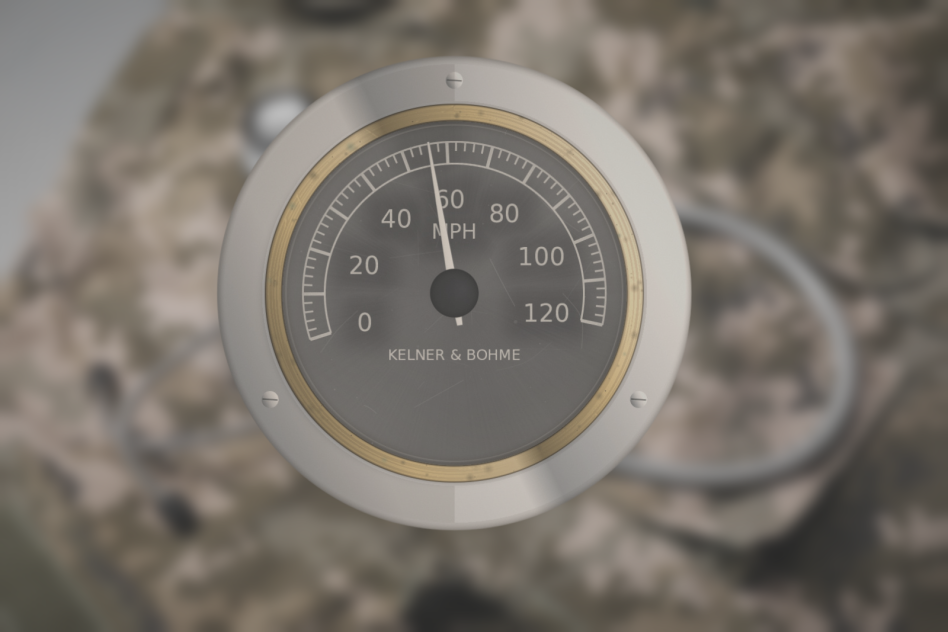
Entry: 56; mph
